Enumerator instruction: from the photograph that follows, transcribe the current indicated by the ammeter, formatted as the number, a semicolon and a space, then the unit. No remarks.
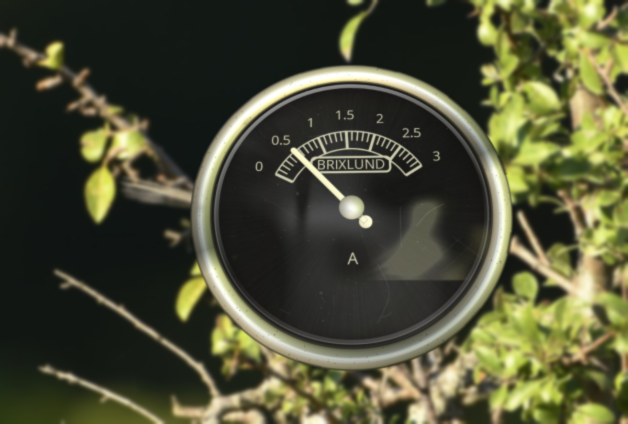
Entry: 0.5; A
